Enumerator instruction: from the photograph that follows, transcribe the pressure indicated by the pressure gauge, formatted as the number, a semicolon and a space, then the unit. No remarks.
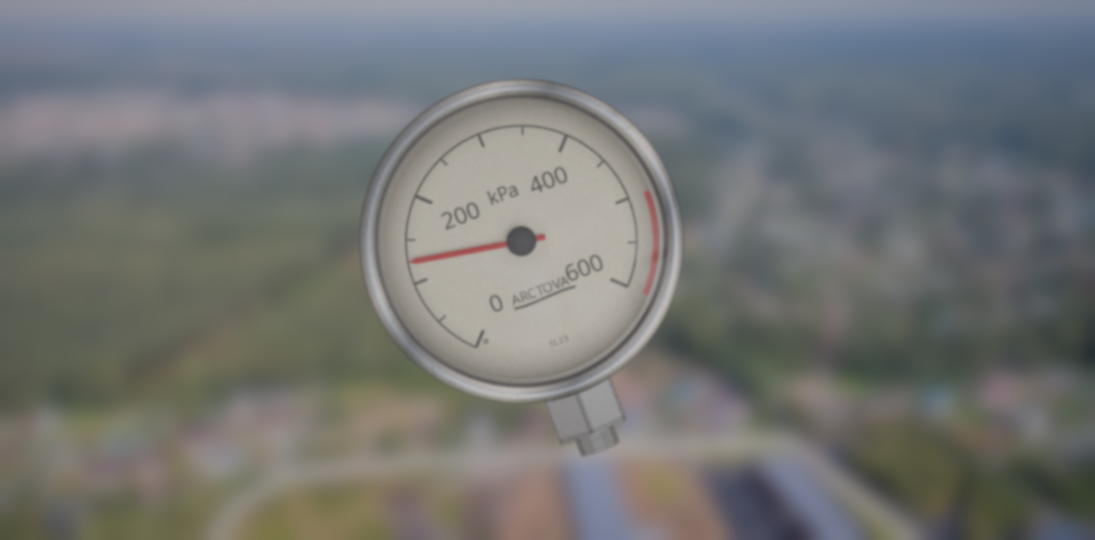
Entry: 125; kPa
